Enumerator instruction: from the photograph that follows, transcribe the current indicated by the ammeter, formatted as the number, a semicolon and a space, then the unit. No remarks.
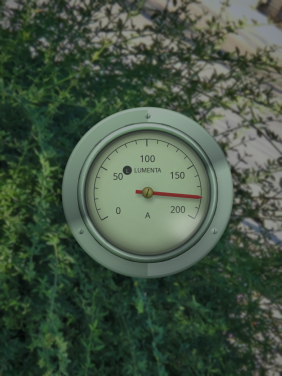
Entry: 180; A
